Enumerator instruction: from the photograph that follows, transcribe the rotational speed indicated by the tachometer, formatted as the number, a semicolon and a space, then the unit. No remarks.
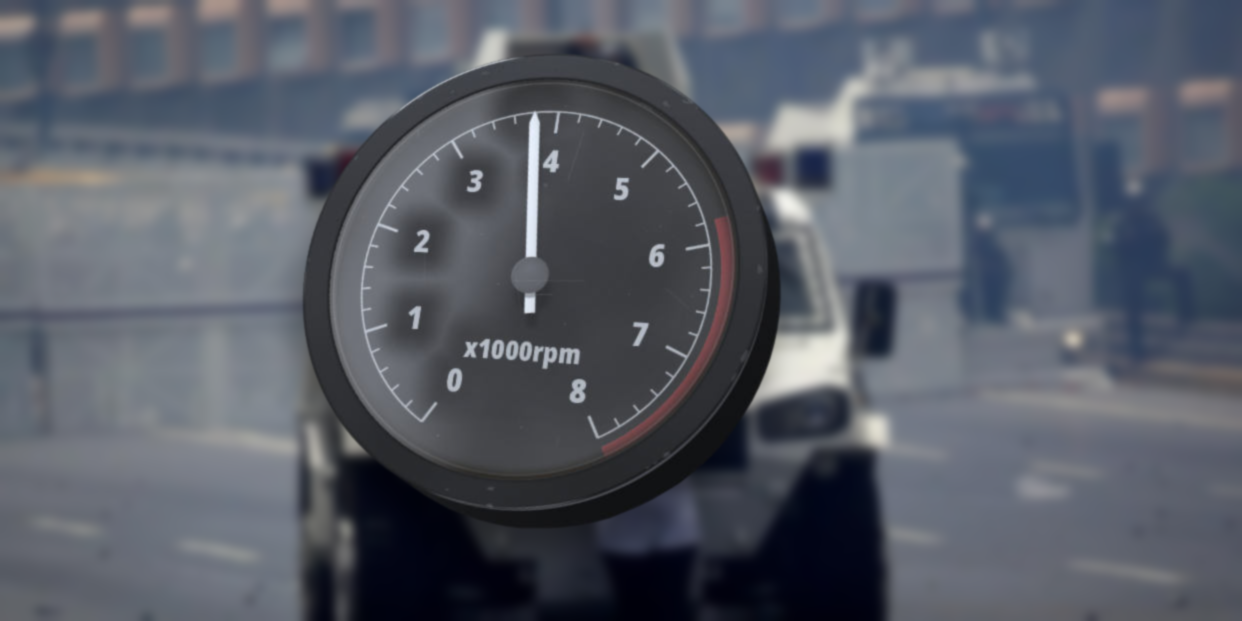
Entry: 3800; rpm
